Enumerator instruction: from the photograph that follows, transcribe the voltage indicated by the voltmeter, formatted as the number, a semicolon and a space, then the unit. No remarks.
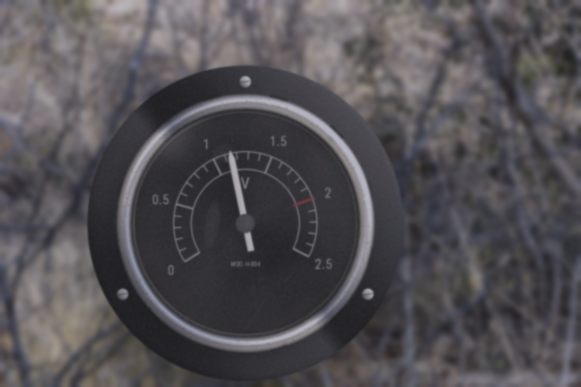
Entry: 1.15; V
